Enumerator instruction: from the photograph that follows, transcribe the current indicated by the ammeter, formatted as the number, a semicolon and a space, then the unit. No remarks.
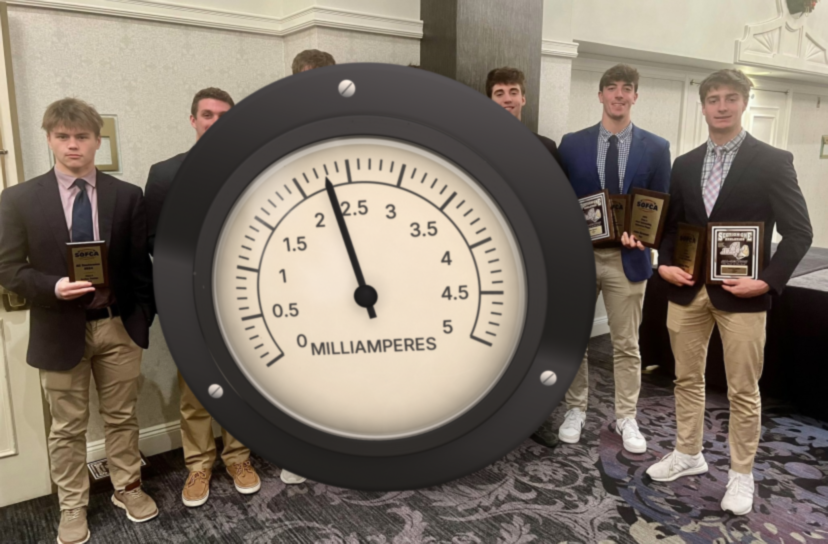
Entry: 2.3; mA
